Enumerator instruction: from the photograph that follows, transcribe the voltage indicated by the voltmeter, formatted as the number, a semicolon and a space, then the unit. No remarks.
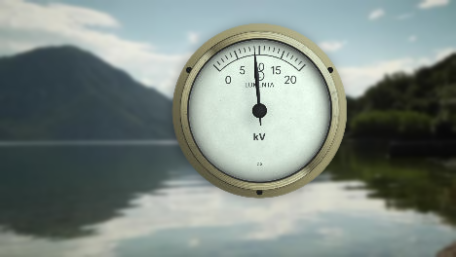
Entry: 9; kV
